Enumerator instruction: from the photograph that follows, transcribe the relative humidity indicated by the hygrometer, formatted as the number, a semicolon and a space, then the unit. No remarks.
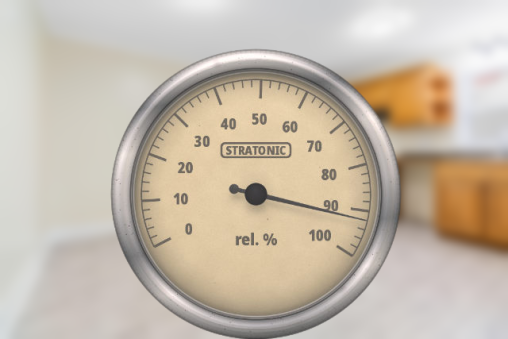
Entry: 92; %
